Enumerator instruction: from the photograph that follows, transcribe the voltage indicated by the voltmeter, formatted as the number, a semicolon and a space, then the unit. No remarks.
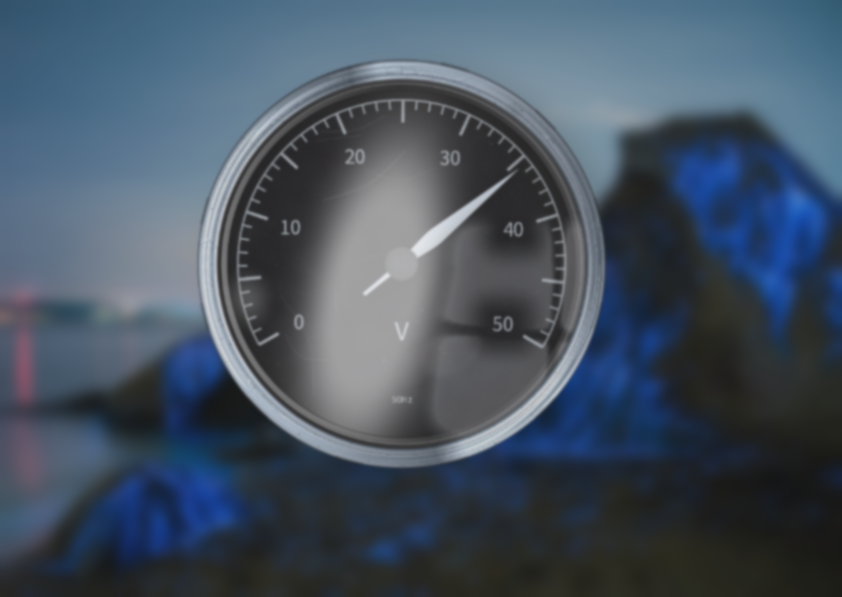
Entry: 35.5; V
